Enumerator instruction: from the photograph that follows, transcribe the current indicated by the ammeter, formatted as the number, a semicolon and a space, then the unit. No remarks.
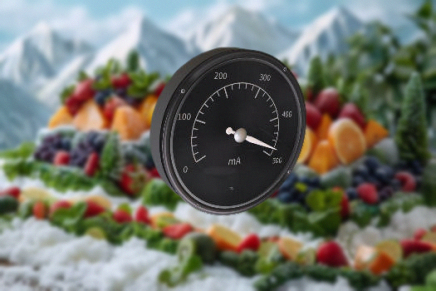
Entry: 480; mA
